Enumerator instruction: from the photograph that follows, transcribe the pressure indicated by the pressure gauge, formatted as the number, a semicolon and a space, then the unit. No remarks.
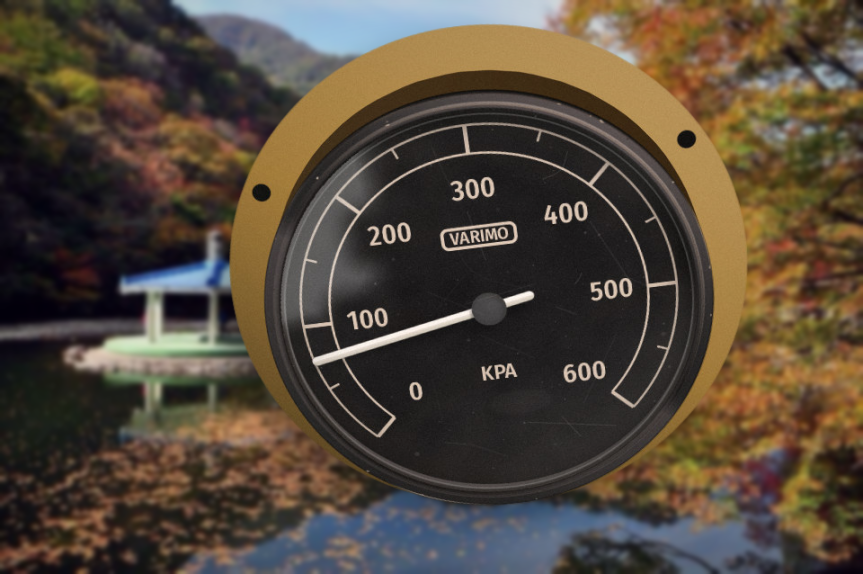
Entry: 75; kPa
